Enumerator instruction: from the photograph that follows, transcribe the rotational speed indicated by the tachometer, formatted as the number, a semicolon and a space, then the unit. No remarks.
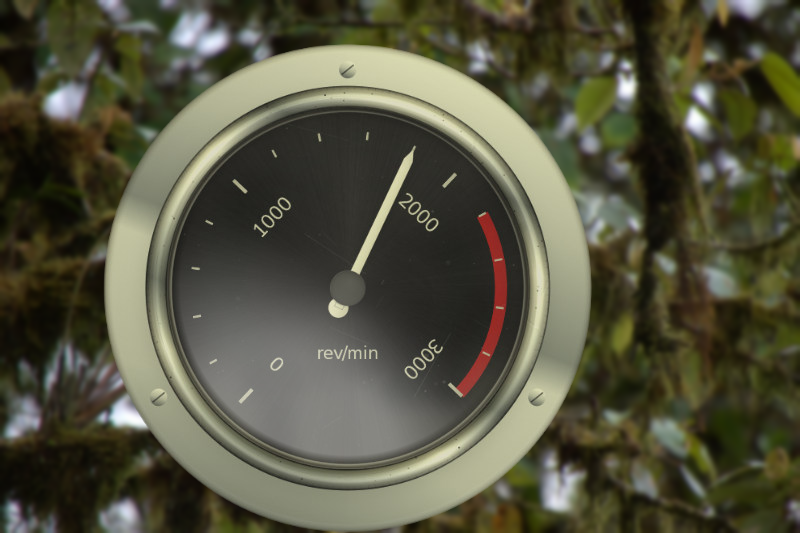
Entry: 1800; rpm
